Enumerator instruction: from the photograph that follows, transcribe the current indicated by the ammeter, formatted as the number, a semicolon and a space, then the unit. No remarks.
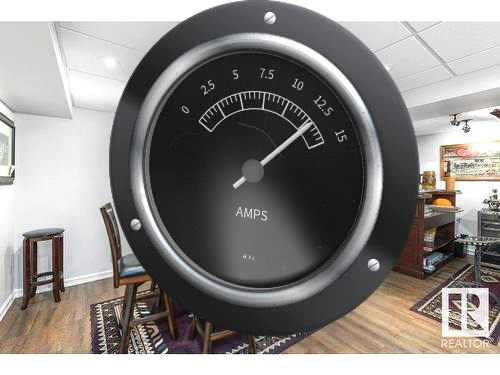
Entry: 13; A
